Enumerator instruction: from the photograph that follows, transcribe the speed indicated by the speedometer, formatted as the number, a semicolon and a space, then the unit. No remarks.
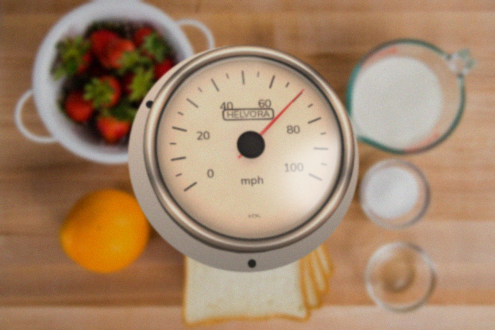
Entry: 70; mph
